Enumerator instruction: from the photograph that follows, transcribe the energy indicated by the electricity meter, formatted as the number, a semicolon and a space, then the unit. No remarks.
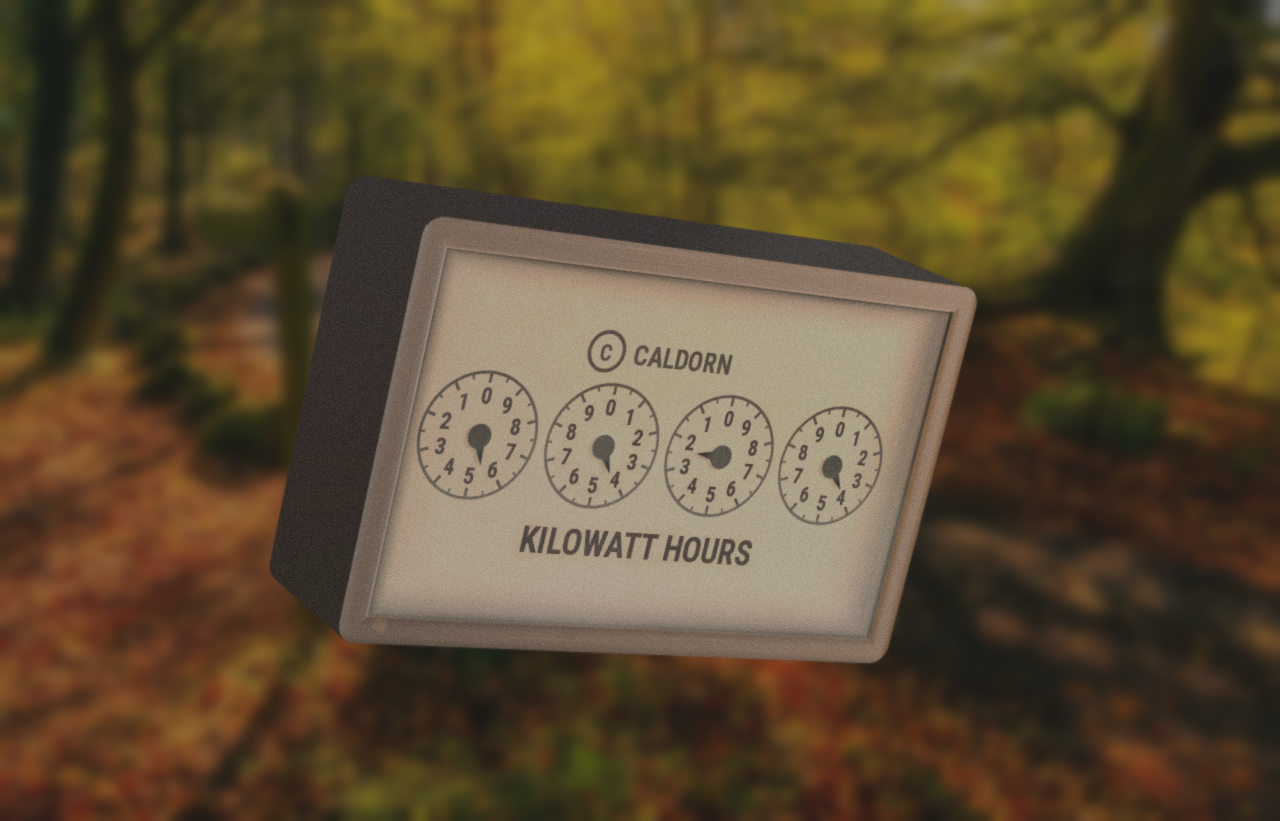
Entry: 5424; kWh
